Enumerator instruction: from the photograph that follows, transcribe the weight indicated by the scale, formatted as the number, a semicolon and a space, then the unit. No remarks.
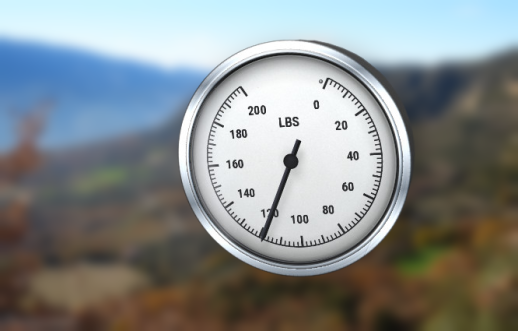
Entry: 118; lb
